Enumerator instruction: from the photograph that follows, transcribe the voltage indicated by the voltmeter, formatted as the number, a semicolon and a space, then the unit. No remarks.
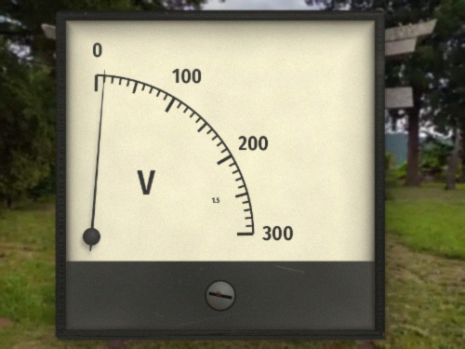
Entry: 10; V
